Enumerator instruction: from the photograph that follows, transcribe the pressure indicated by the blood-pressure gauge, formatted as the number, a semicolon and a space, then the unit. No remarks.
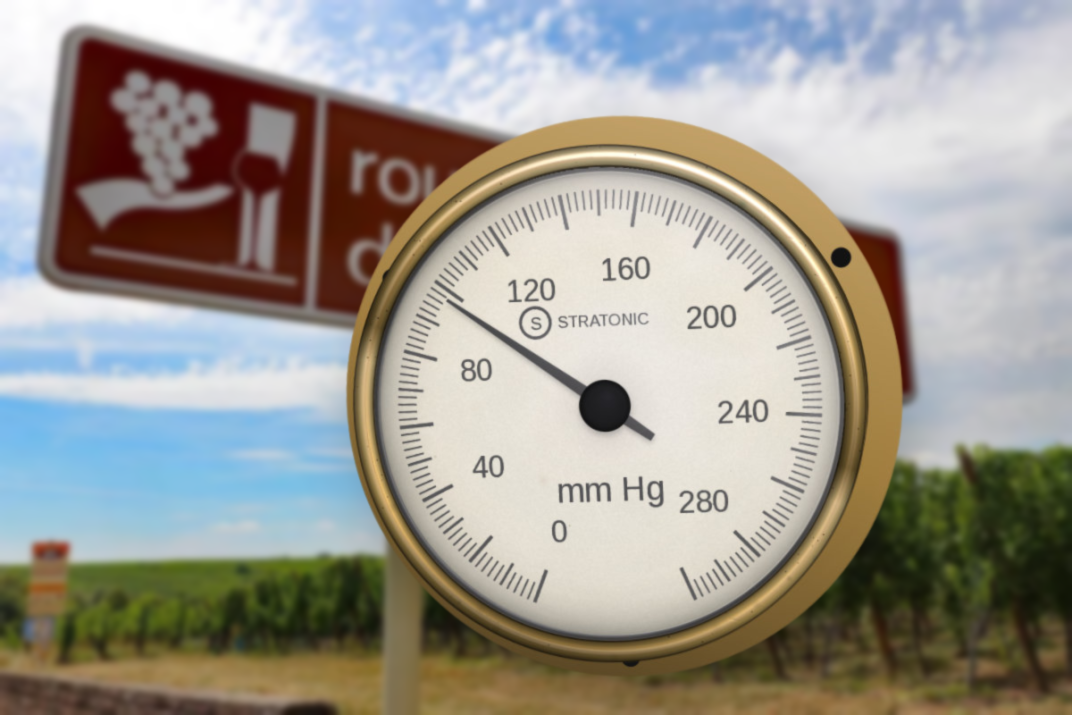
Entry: 98; mmHg
